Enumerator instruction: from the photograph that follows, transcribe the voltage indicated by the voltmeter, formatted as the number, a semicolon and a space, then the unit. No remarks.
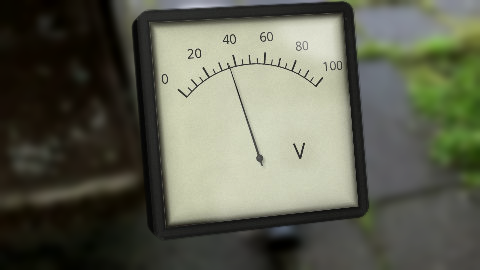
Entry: 35; V
